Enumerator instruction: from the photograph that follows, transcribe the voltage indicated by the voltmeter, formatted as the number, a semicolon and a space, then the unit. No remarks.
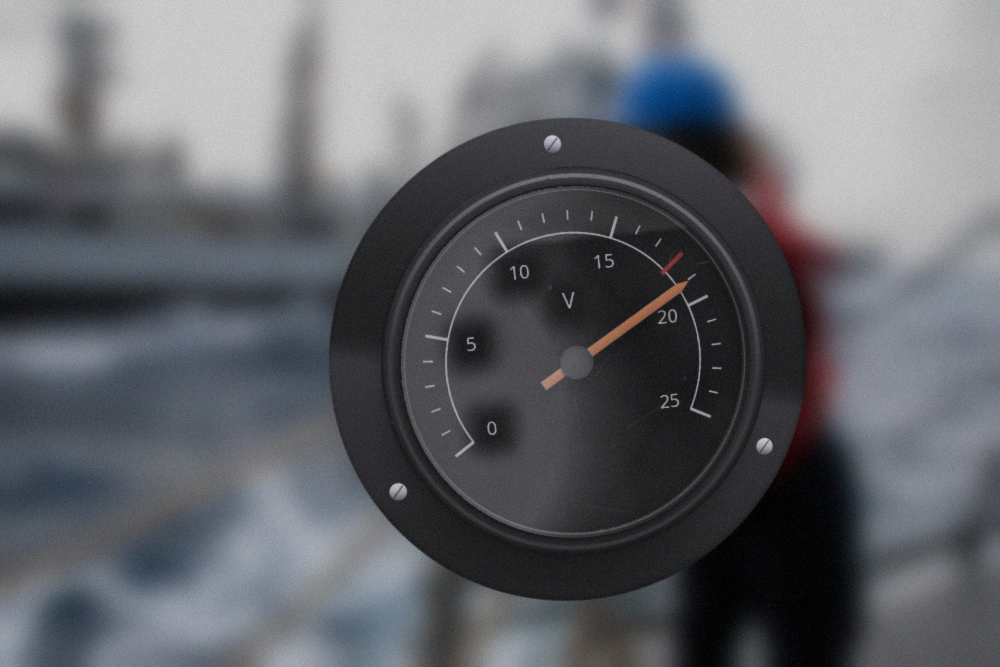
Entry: 19; V
